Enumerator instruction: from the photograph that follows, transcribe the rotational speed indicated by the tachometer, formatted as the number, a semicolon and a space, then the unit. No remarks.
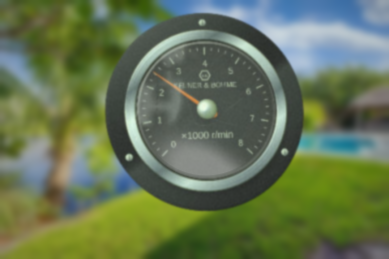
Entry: 2400; rpm
